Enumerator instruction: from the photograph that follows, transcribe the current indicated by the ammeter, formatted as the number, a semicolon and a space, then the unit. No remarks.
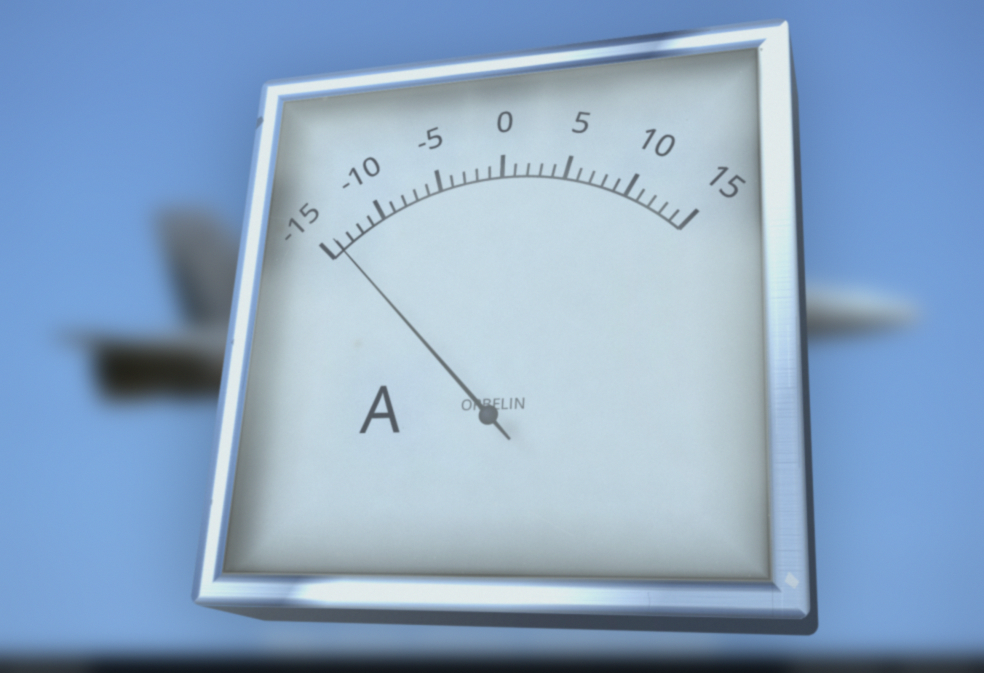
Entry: -14; A
